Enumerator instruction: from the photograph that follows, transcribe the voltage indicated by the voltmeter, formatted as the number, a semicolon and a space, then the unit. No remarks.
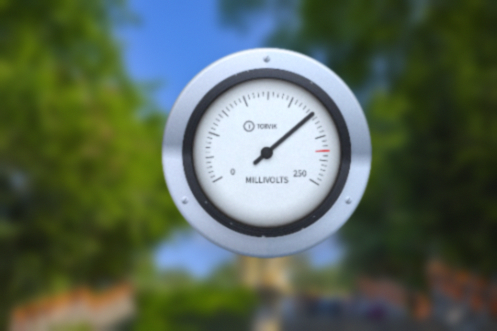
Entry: 175; mV
